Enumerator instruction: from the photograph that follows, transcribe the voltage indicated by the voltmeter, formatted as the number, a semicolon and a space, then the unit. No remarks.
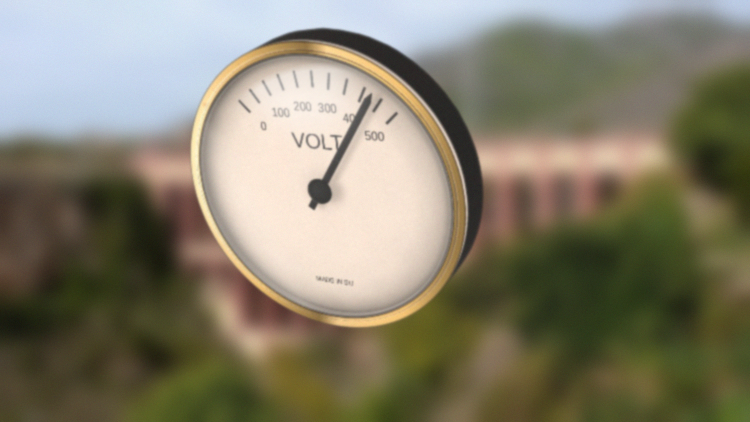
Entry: 425; V
